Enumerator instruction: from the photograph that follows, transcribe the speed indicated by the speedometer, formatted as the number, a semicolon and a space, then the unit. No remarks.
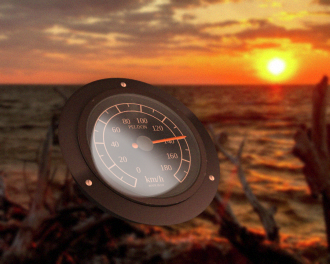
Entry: 140; km/h
